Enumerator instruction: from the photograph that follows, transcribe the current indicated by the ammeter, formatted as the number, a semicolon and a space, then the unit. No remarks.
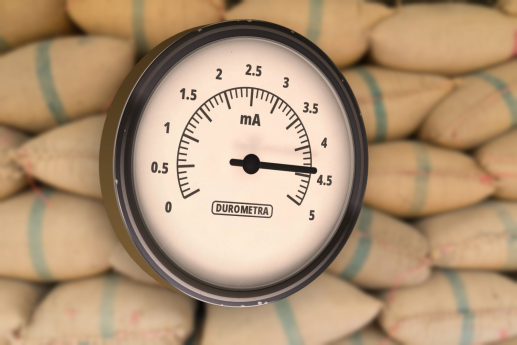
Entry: 4.4; mA
